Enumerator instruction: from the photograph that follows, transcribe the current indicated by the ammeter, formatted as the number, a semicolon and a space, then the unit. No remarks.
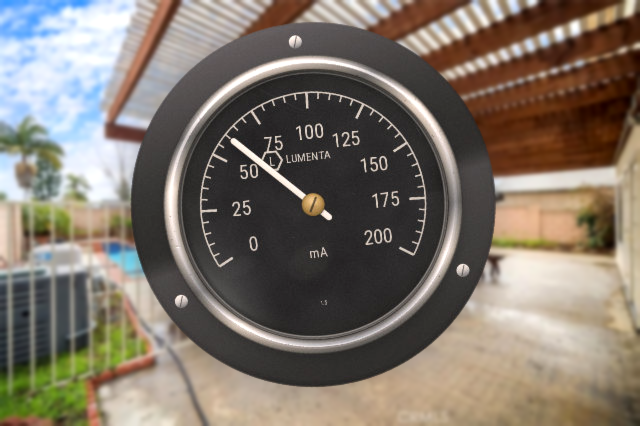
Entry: 60; mA
